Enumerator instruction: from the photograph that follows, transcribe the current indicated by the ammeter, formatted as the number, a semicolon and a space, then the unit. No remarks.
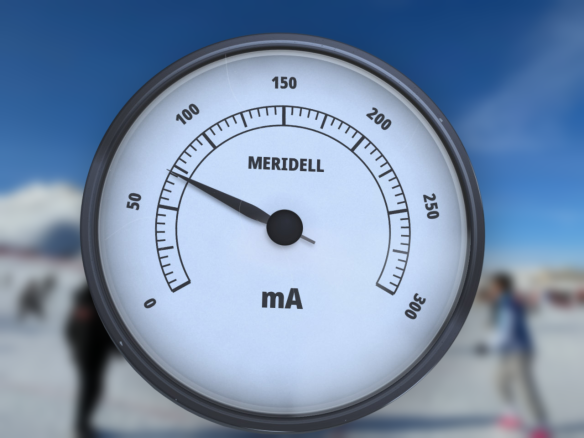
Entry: 70; mA
